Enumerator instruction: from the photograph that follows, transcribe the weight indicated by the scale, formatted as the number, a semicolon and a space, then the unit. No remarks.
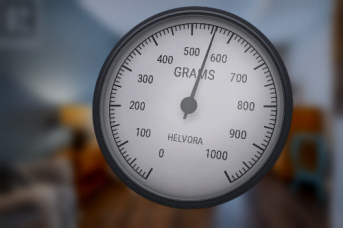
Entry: 560; g
